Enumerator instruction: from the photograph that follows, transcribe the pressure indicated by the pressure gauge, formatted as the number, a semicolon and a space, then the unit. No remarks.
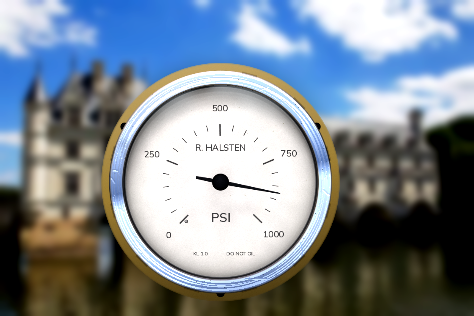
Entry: 875; psi
